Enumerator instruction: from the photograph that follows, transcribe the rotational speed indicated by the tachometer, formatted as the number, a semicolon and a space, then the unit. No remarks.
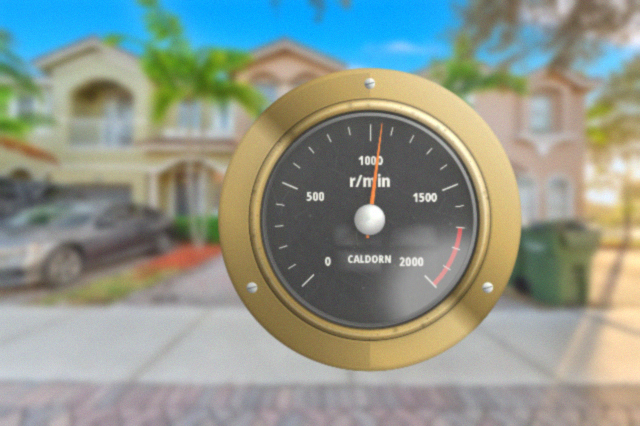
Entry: 1050; rpm
